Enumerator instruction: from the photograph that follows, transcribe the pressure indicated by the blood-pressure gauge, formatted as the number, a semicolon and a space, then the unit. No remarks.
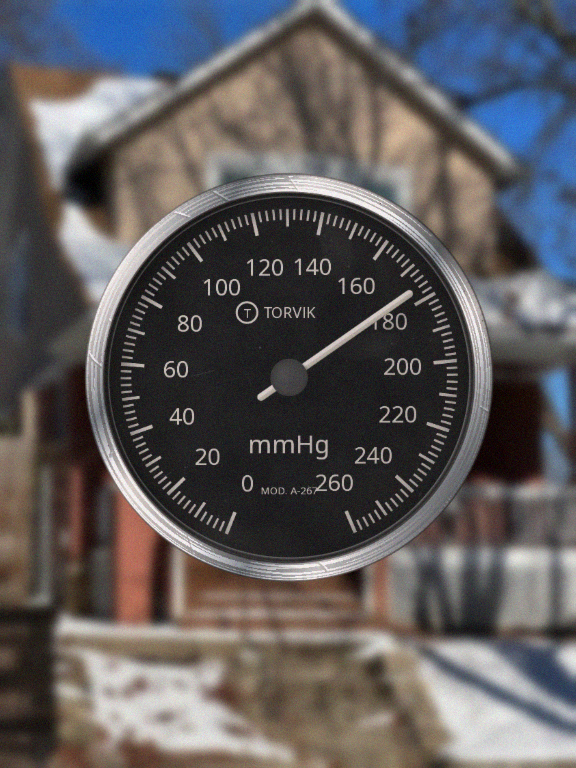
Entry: 176; mmHg
